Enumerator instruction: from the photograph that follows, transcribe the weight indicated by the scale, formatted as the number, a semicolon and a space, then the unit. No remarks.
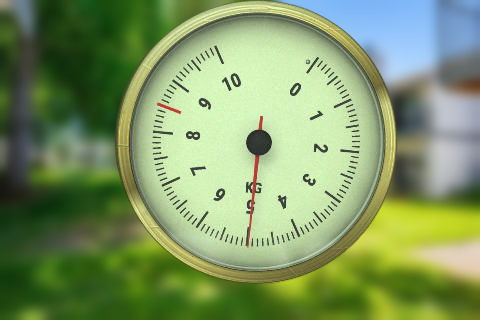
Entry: 5; kg
